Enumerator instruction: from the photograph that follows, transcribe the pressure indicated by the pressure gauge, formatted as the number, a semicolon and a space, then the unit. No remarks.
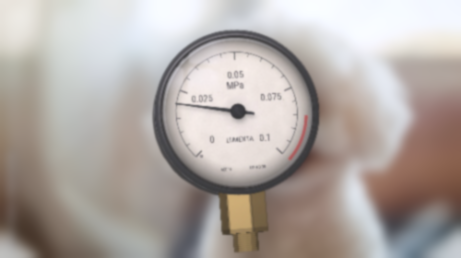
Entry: 0.02; MPa
